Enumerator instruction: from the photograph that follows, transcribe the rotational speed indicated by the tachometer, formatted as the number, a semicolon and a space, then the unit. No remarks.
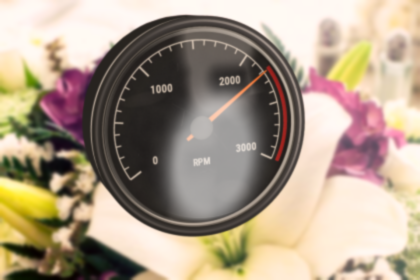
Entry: 2200; rpm
